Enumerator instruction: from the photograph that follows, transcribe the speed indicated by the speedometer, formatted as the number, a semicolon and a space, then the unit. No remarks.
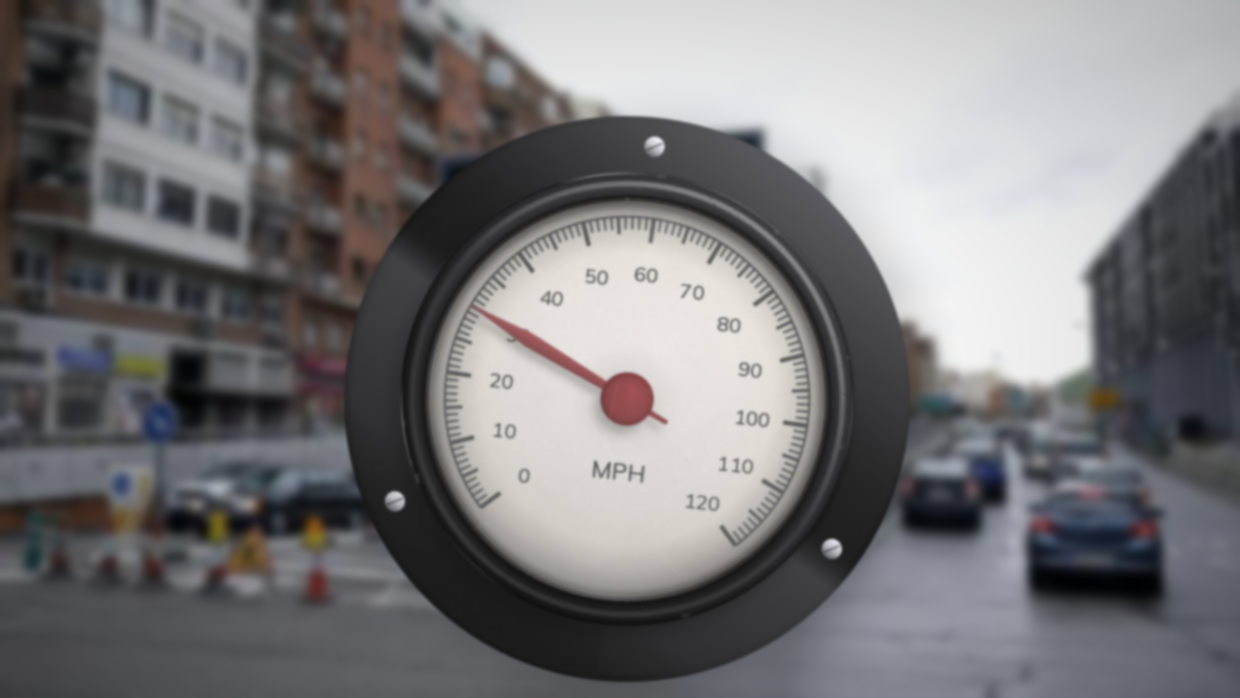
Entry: 30; mph
